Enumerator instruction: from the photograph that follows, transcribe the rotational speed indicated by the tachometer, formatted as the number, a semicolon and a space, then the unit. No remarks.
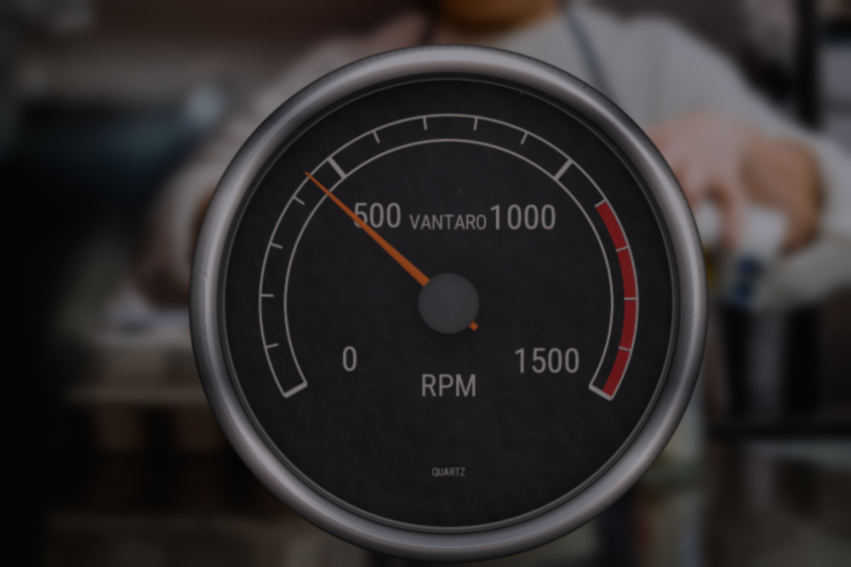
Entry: 450; rpm
